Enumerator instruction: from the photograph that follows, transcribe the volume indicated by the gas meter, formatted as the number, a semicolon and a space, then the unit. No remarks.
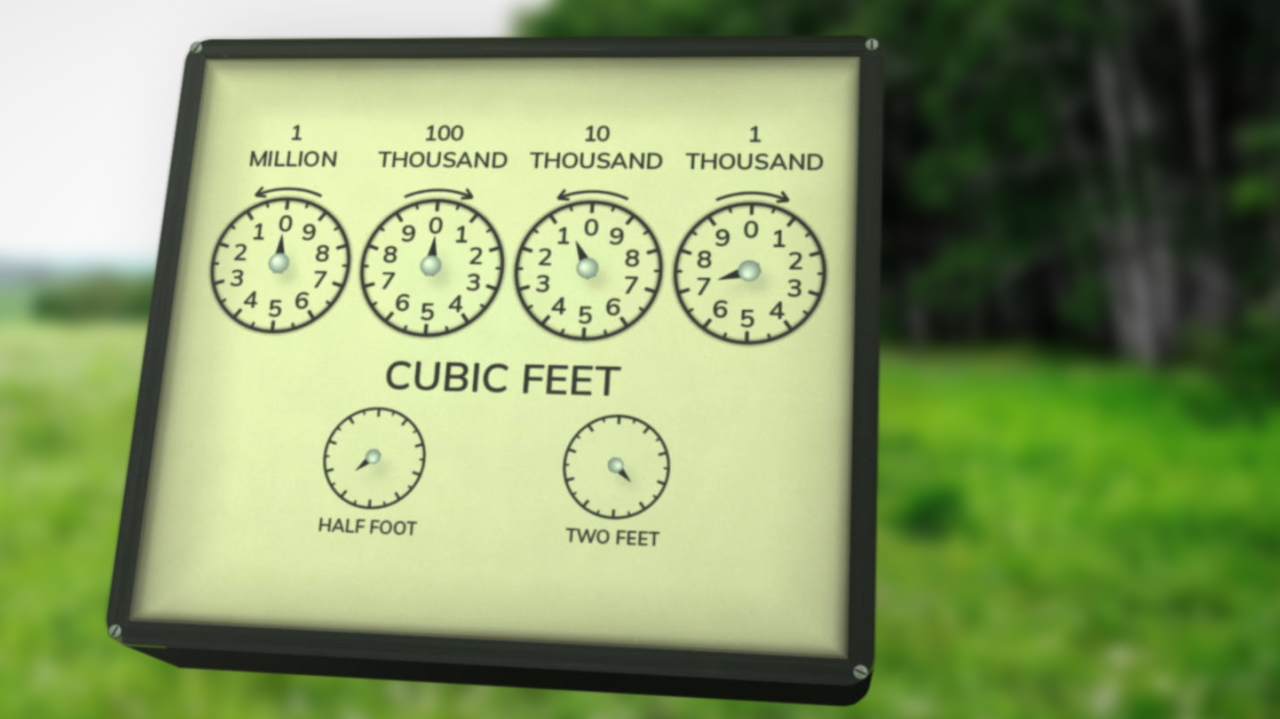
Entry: 700; ft³
